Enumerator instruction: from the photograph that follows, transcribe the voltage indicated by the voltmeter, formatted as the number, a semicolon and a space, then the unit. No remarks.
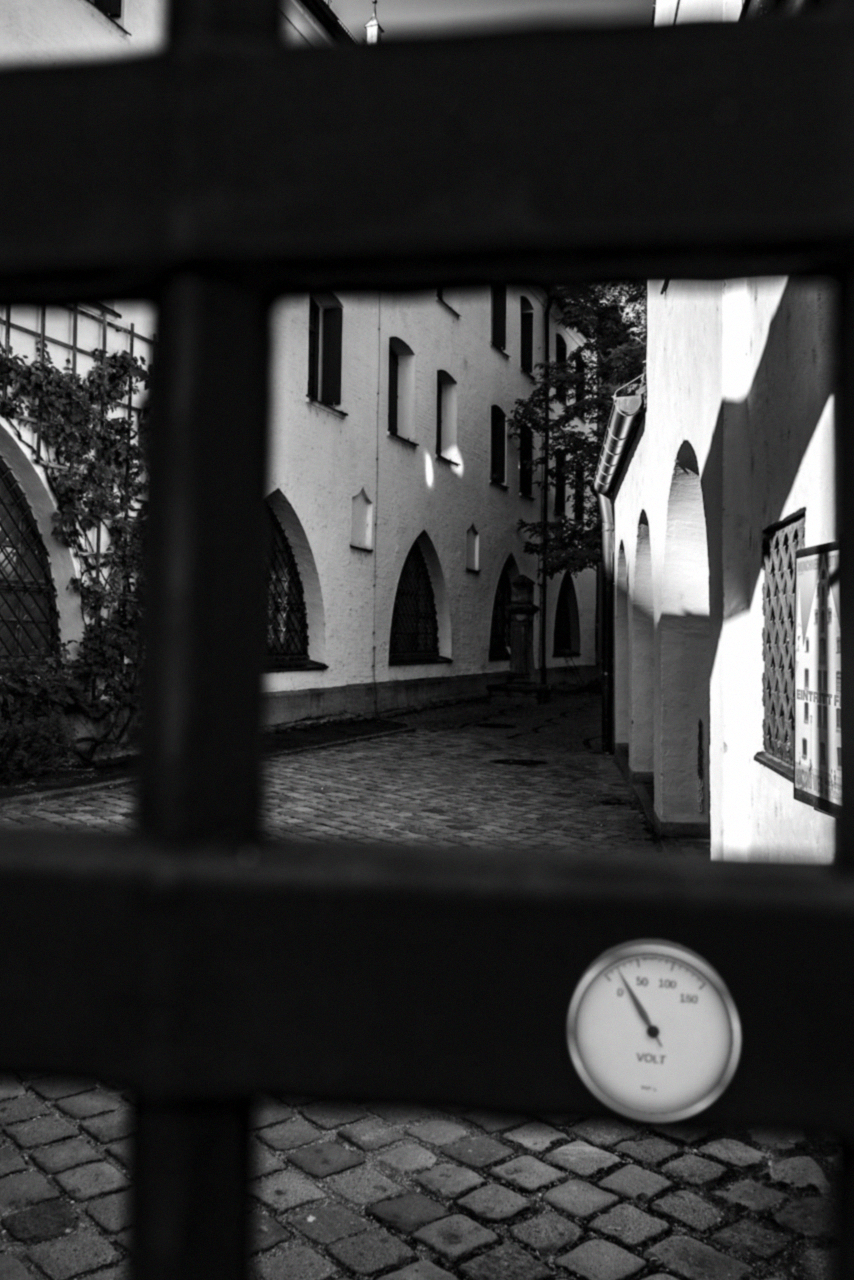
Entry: 20; V
